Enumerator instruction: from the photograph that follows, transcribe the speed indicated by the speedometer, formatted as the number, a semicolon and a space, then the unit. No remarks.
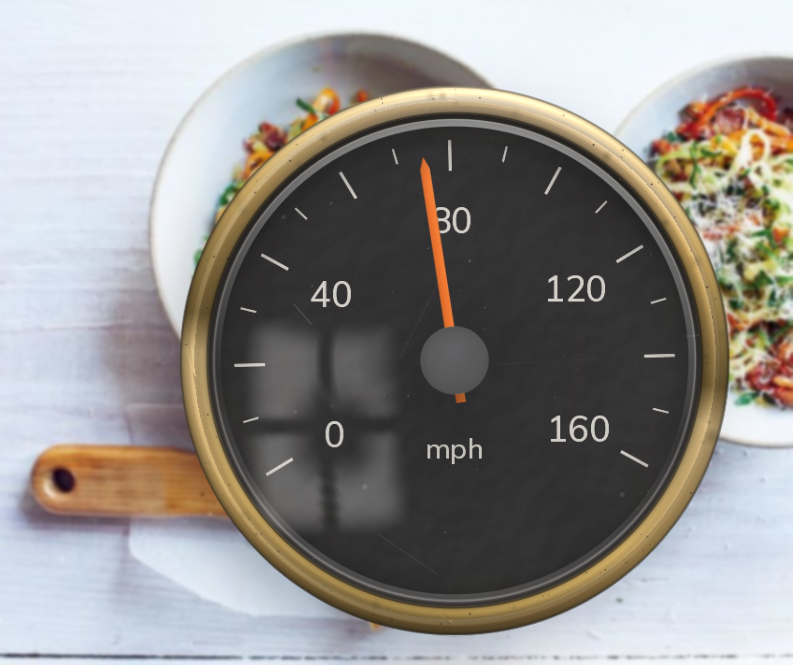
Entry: 75; mph
